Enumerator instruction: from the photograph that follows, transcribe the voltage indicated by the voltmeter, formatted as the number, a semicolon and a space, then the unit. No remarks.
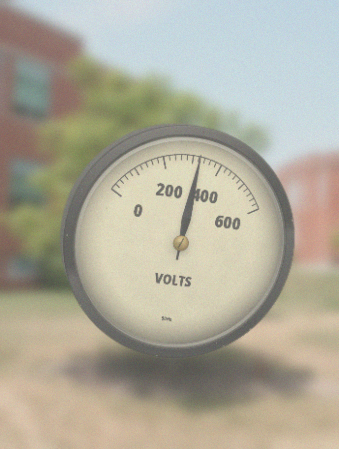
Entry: 320; V
